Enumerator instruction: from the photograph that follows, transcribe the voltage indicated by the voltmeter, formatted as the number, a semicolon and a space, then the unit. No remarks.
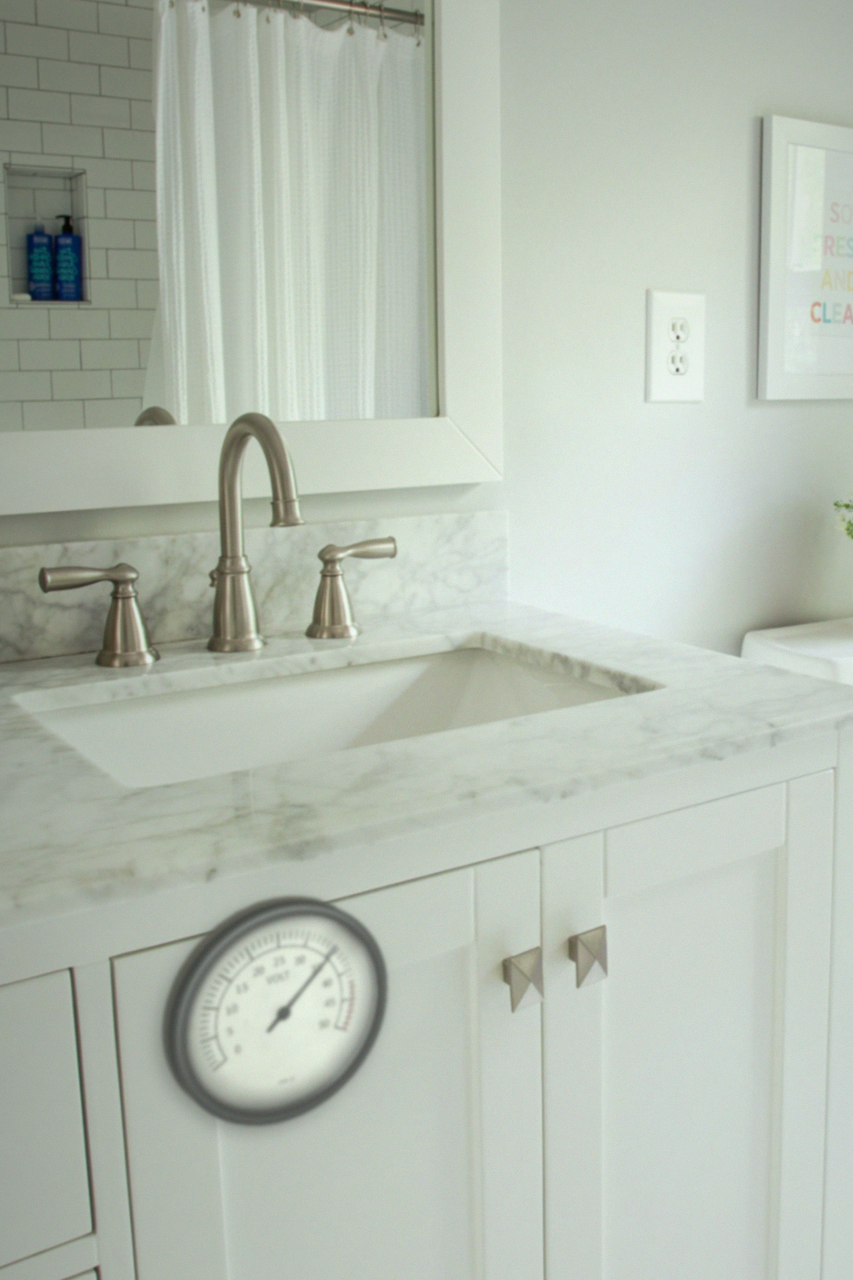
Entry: 35; V
